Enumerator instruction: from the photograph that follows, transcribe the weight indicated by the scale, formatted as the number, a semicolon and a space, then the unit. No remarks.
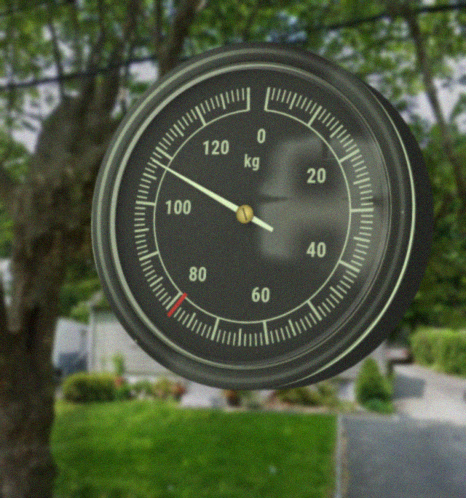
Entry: 108; kg
